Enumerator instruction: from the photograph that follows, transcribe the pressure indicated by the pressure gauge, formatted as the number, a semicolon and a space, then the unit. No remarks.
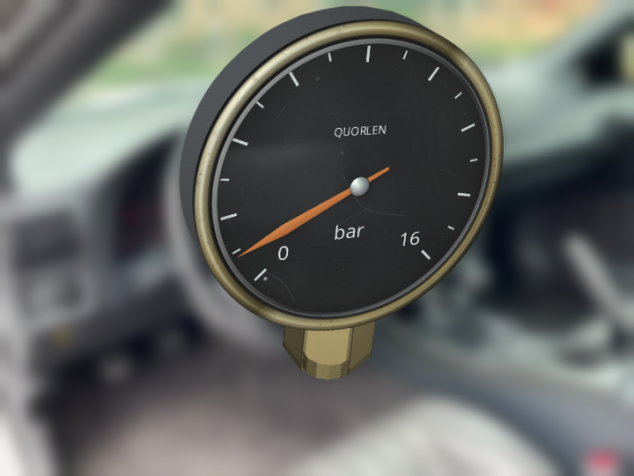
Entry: 1; bar
